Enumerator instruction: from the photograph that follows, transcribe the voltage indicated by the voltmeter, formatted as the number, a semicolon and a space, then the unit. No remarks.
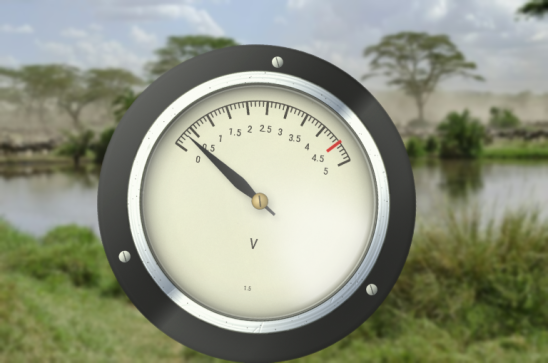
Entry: 0.3; V
